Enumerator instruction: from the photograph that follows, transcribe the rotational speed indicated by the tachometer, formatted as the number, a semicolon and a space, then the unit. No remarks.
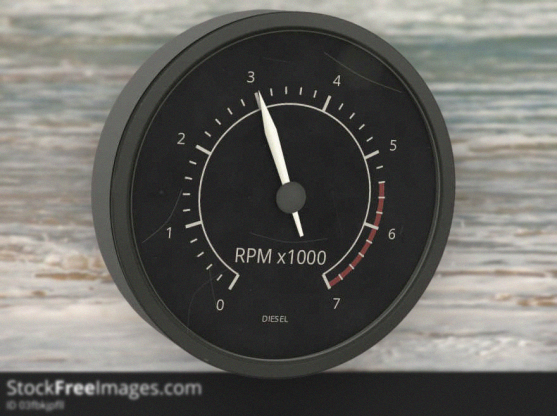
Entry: 3000; rpm
